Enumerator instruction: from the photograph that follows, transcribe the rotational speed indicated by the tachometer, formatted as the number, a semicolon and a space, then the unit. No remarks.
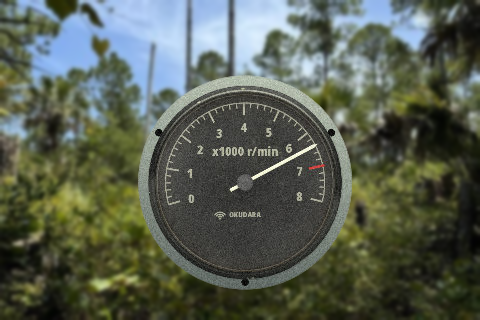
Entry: 6400; rpm
